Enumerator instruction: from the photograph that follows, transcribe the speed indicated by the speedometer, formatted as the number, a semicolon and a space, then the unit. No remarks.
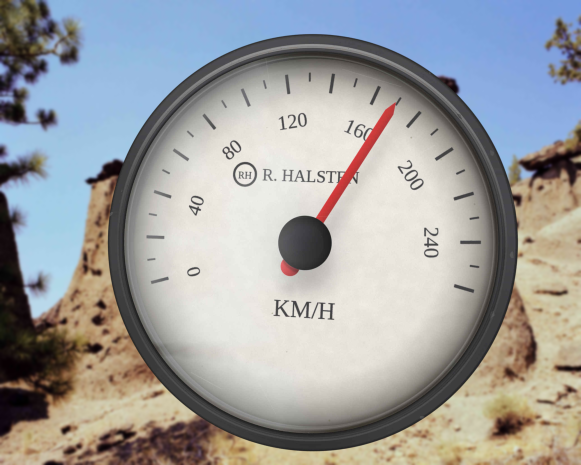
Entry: 170; km/h
